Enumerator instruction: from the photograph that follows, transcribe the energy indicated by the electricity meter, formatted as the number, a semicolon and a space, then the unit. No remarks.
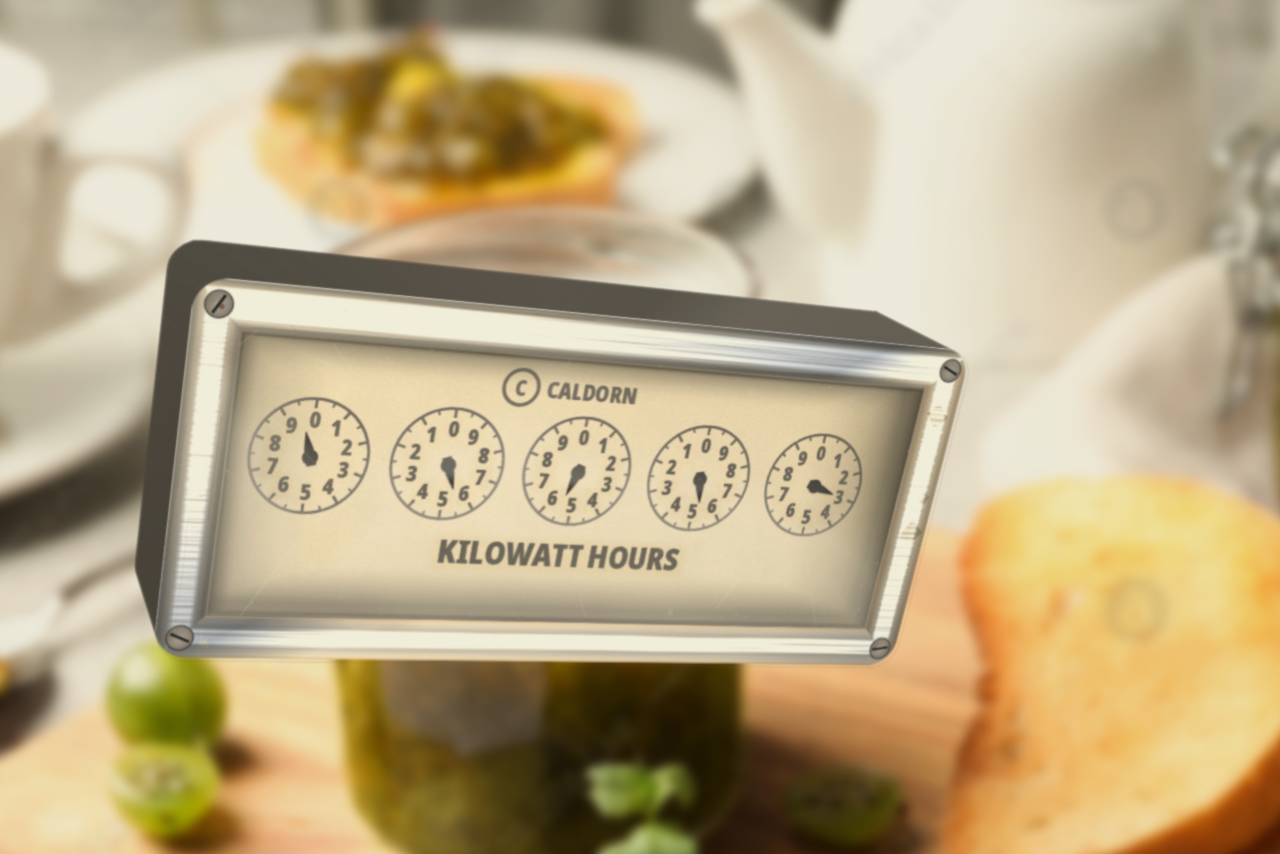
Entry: 95553; kWh
